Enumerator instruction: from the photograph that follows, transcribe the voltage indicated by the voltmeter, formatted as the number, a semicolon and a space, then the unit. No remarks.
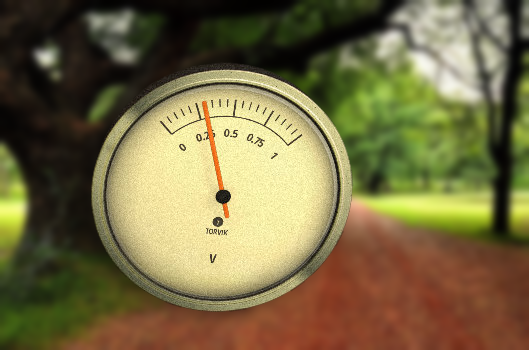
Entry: 0.3; V
